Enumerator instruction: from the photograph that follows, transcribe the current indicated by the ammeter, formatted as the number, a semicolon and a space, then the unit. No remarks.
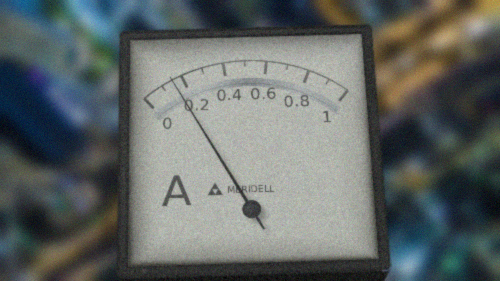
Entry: 0.15; A
